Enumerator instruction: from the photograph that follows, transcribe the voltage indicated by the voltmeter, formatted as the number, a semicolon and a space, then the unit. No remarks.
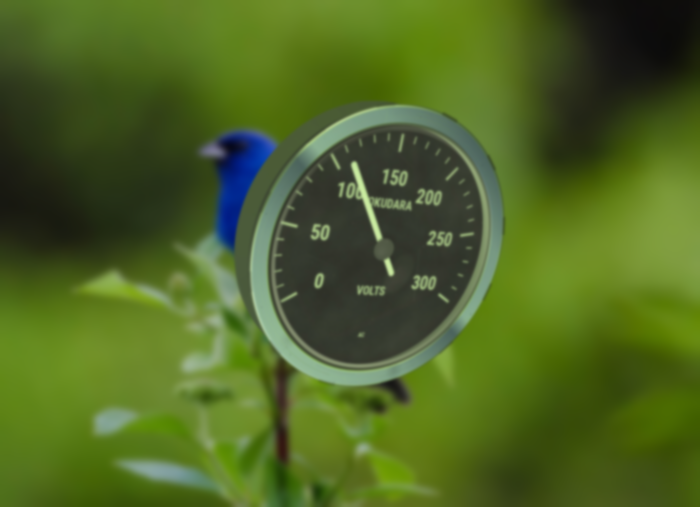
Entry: 110; V
